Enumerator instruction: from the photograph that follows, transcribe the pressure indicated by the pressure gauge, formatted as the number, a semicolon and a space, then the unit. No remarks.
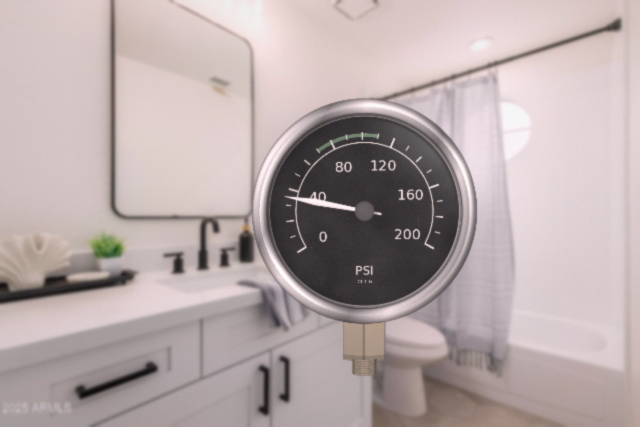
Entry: 35; psi
